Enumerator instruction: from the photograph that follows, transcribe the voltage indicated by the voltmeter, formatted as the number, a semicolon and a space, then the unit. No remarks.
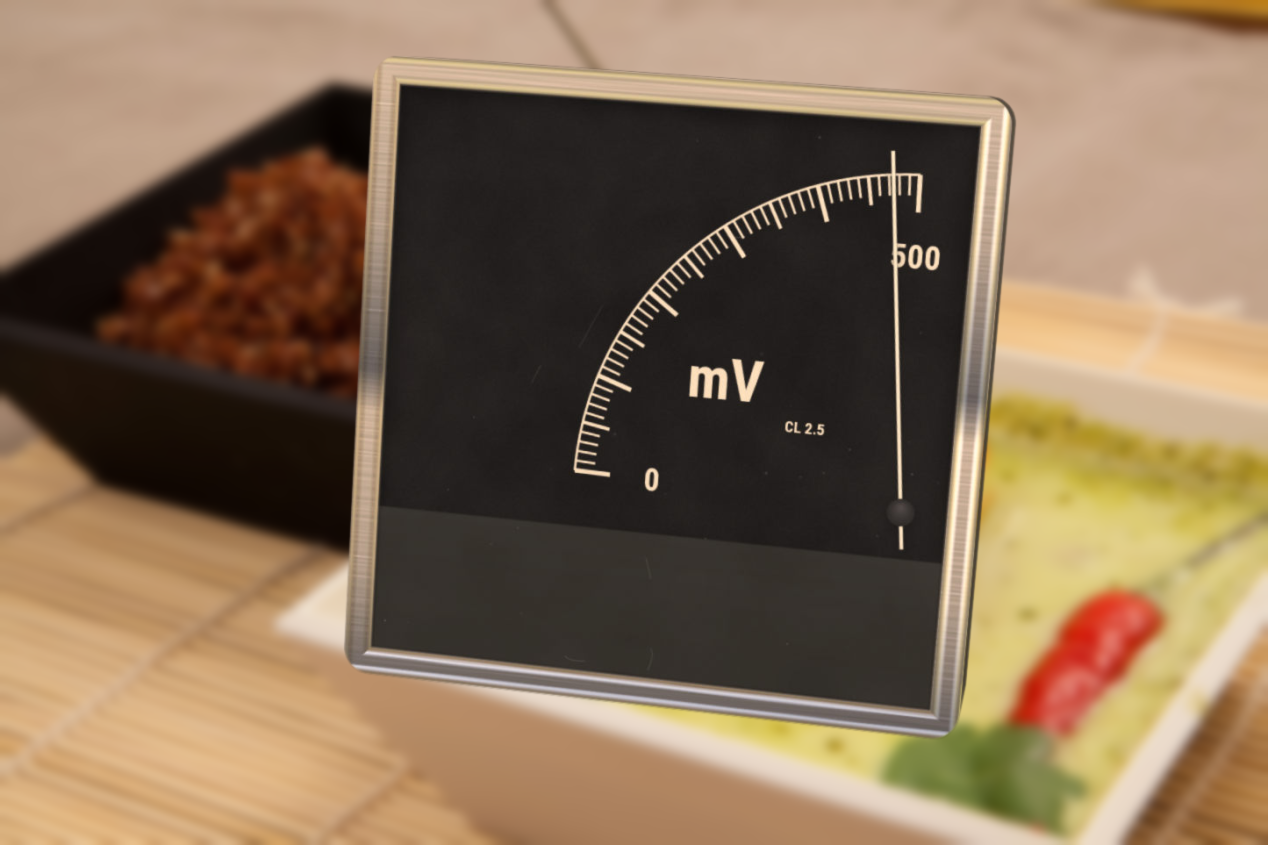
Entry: 475; mV
